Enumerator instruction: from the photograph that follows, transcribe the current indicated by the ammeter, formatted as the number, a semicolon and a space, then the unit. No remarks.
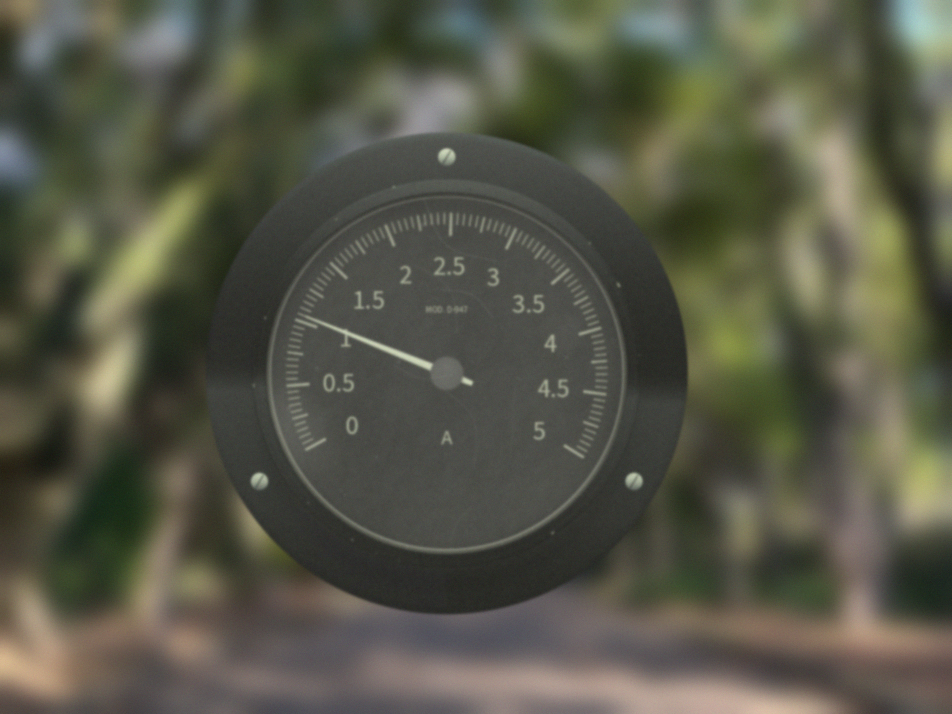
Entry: 1.05; A
